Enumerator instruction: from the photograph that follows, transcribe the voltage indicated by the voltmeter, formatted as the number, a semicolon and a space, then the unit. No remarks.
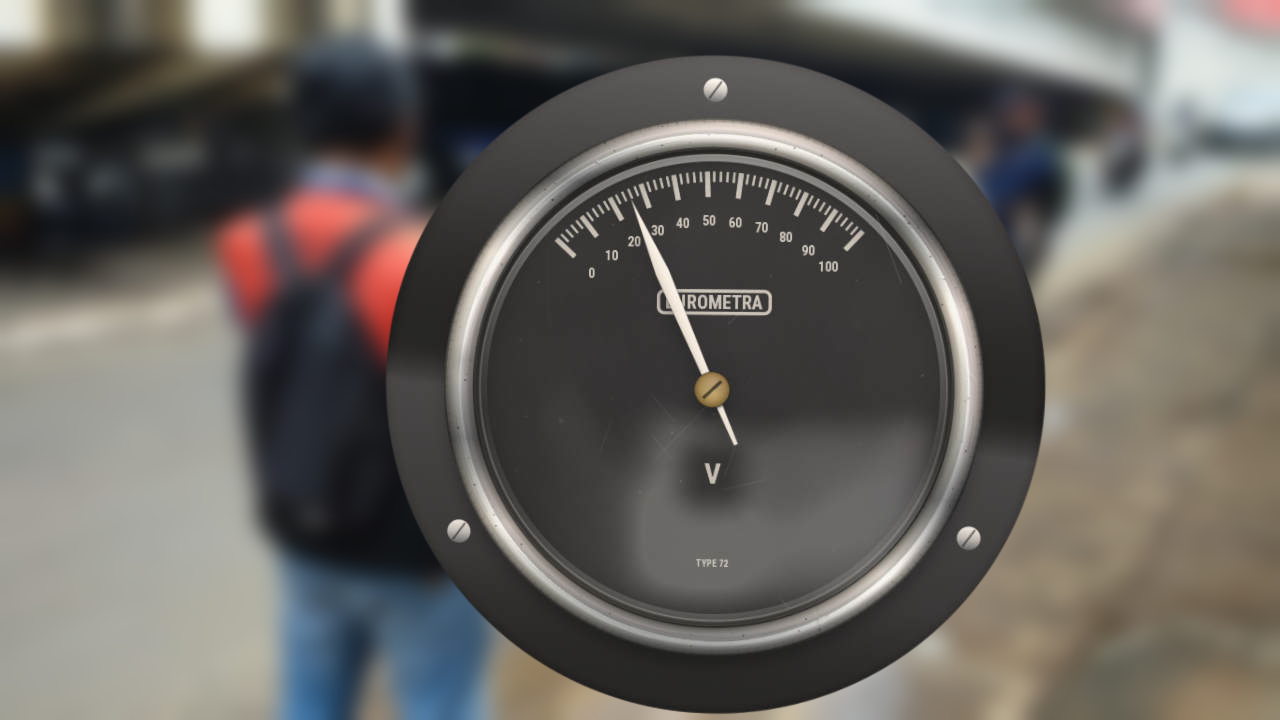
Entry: 26; V
